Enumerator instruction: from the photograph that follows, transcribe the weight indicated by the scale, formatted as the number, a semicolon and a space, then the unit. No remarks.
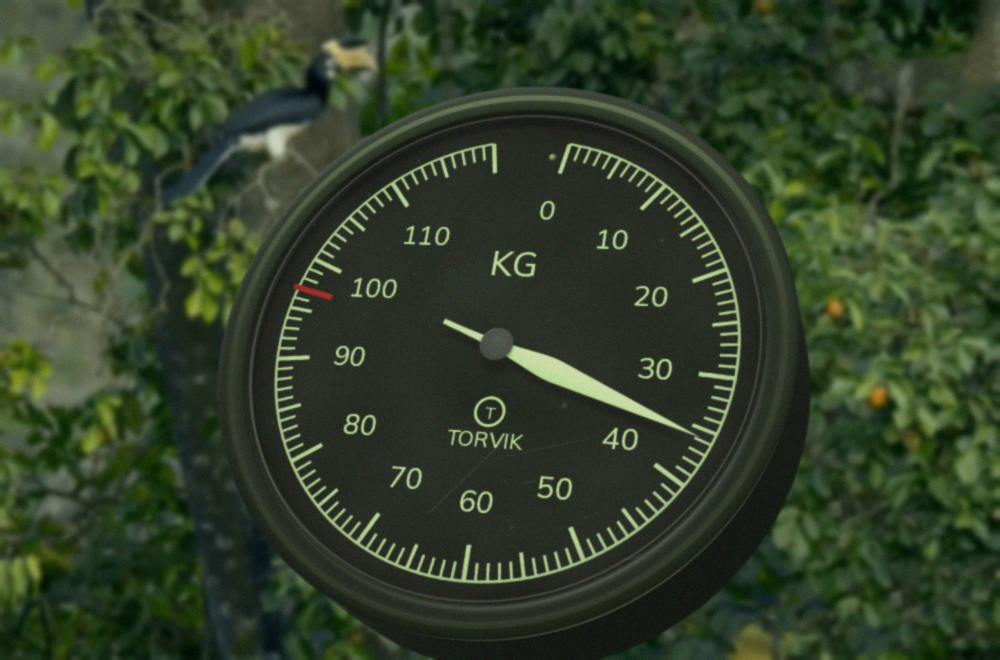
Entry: 36; kg
